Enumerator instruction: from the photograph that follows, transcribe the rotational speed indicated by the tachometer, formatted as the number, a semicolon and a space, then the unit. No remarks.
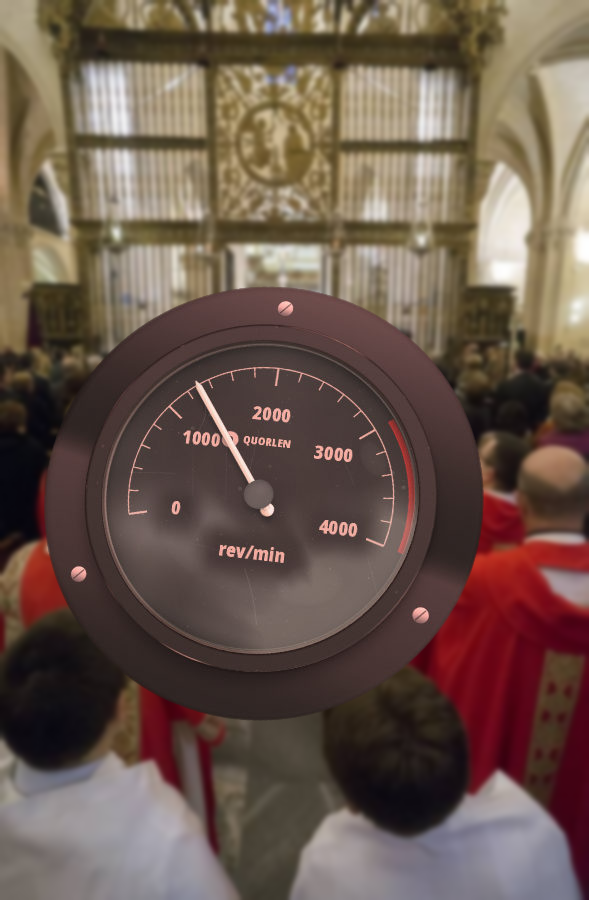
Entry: 1300; rpm
